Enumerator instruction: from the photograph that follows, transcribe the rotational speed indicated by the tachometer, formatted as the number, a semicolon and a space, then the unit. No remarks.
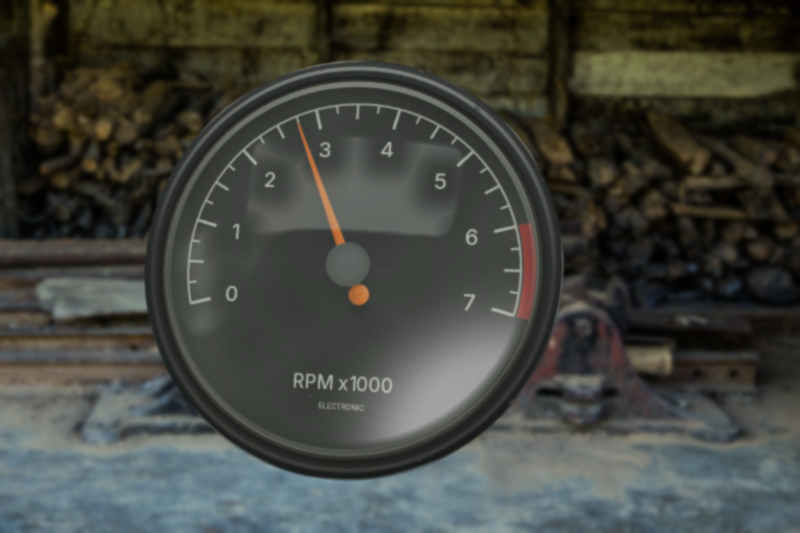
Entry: 2750; rpm
